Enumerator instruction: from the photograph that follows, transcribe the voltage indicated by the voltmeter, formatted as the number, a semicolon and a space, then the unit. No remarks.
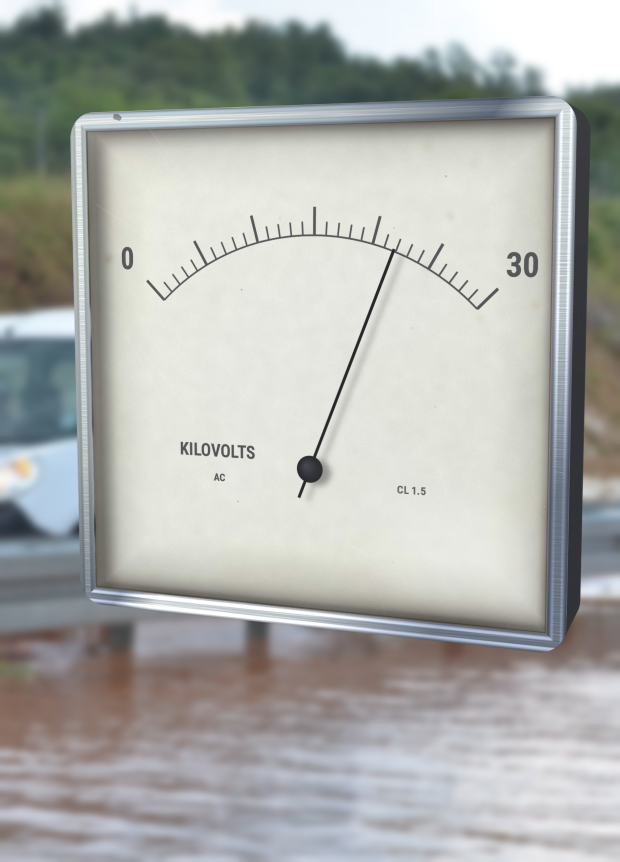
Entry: 22; kV
